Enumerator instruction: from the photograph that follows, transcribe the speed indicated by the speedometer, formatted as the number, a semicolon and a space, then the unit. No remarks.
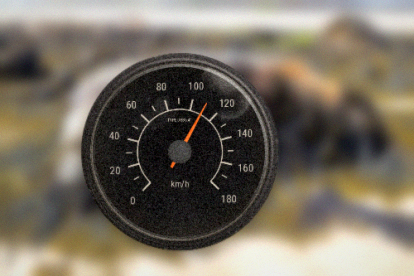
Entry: 110; km/h
